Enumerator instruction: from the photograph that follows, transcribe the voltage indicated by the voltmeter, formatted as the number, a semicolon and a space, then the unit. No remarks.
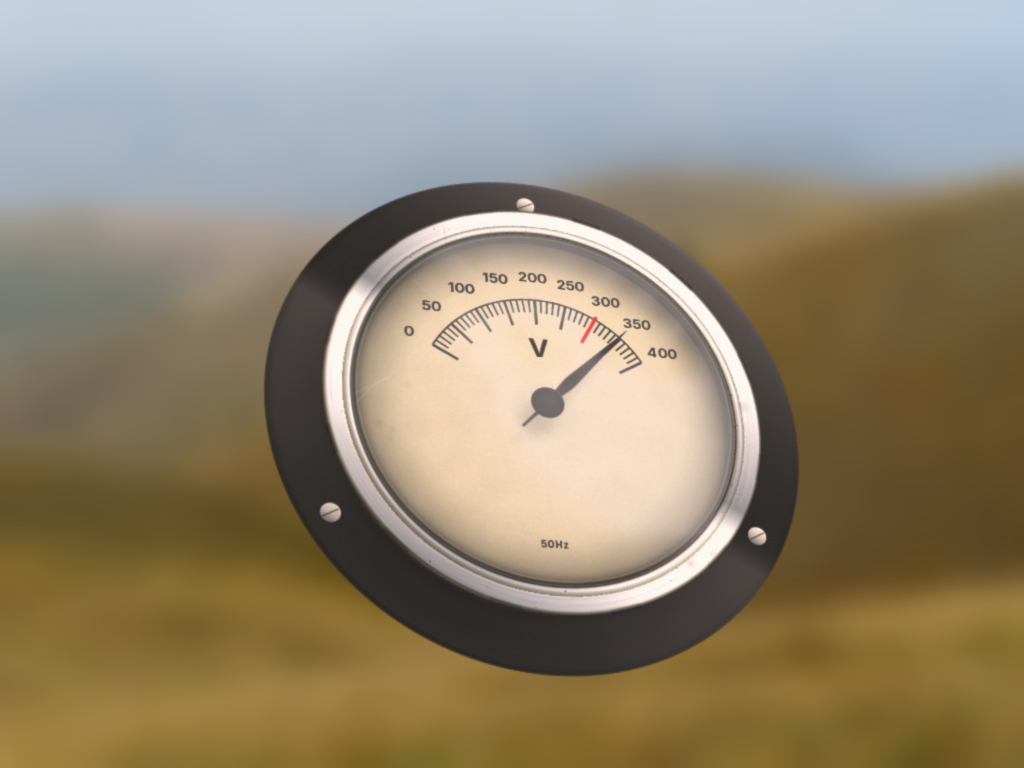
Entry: 350; V
